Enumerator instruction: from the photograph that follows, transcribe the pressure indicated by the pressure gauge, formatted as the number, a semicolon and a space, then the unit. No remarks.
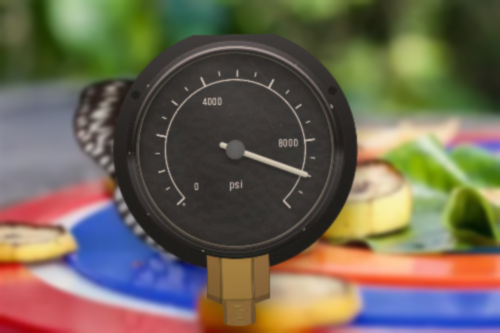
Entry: 9000; psi
